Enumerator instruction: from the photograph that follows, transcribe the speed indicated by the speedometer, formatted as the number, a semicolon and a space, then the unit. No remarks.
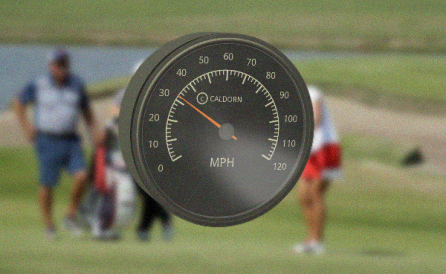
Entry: 32; mph
